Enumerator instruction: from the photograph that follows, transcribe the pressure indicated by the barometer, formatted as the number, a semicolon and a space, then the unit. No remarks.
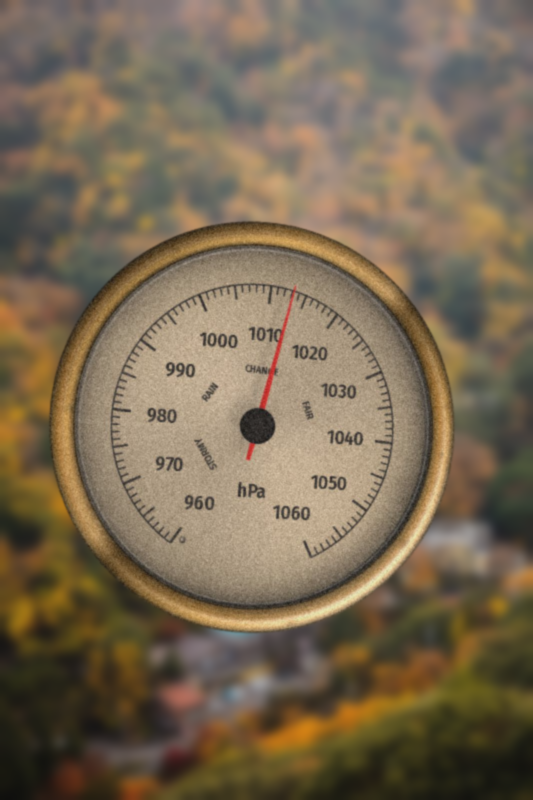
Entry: 1013; hPa
